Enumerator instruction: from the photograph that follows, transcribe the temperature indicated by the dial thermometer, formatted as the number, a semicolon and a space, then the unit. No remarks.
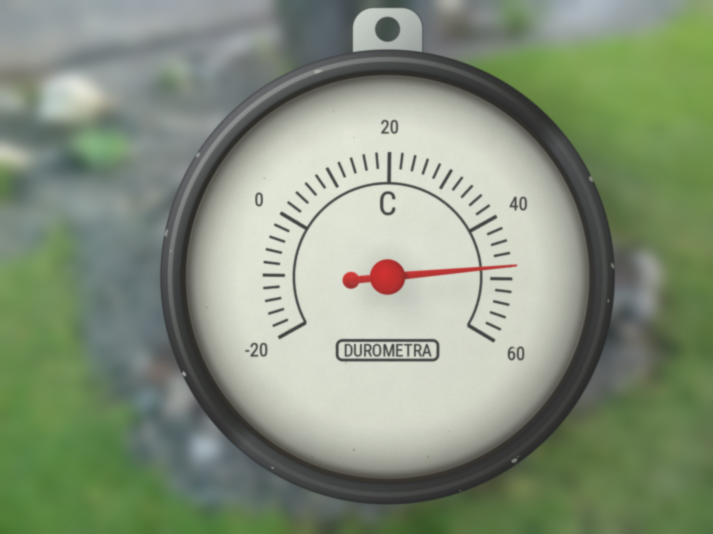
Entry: 48; °C
